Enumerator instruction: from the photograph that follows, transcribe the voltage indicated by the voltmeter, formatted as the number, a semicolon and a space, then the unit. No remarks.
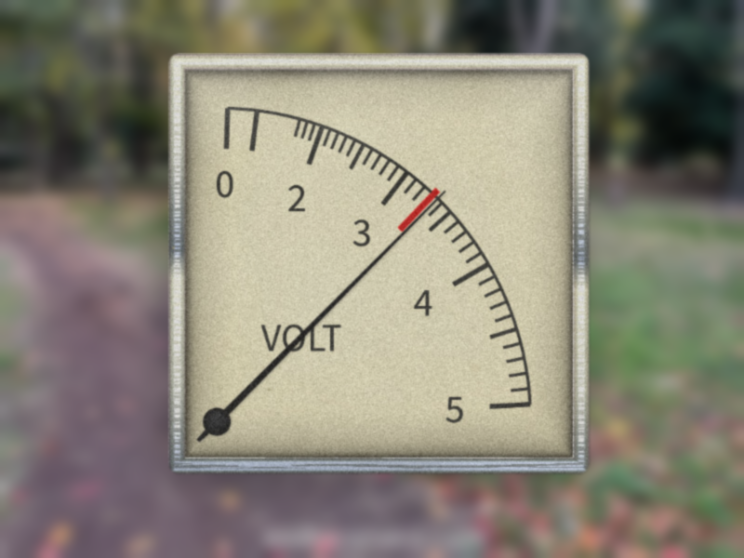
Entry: 3.35; V
